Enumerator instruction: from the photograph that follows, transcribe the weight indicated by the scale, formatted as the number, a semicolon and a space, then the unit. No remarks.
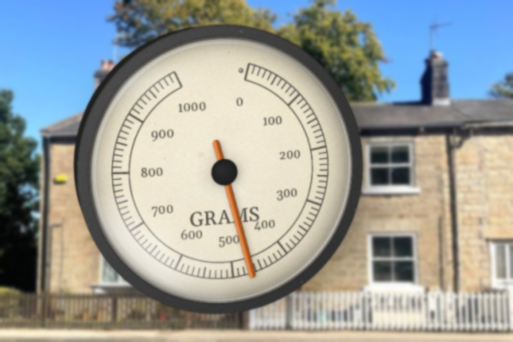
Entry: 470; g
